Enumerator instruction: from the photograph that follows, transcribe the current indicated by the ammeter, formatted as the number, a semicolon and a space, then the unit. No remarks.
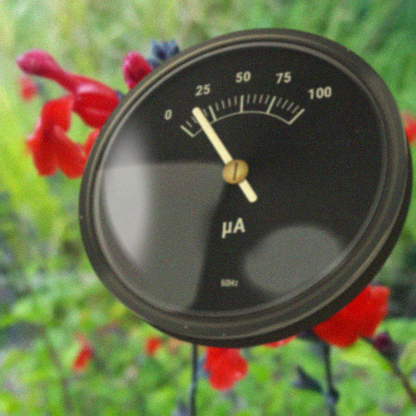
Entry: 15; µA
